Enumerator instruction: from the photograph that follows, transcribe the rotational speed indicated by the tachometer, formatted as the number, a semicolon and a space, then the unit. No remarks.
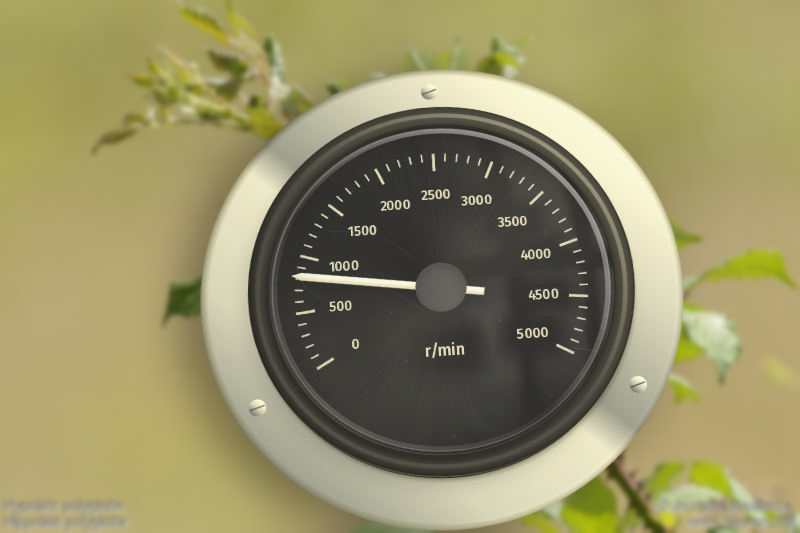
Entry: 800; rpm
